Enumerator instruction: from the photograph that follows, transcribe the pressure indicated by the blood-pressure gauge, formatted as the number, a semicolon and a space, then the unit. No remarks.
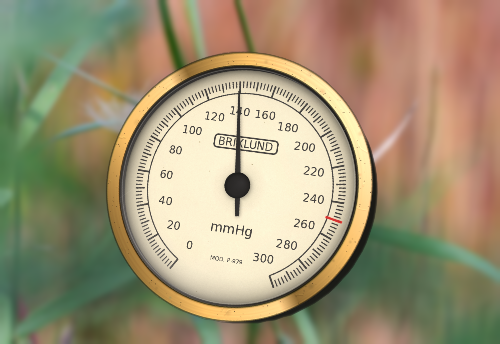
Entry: 140; mmHg
